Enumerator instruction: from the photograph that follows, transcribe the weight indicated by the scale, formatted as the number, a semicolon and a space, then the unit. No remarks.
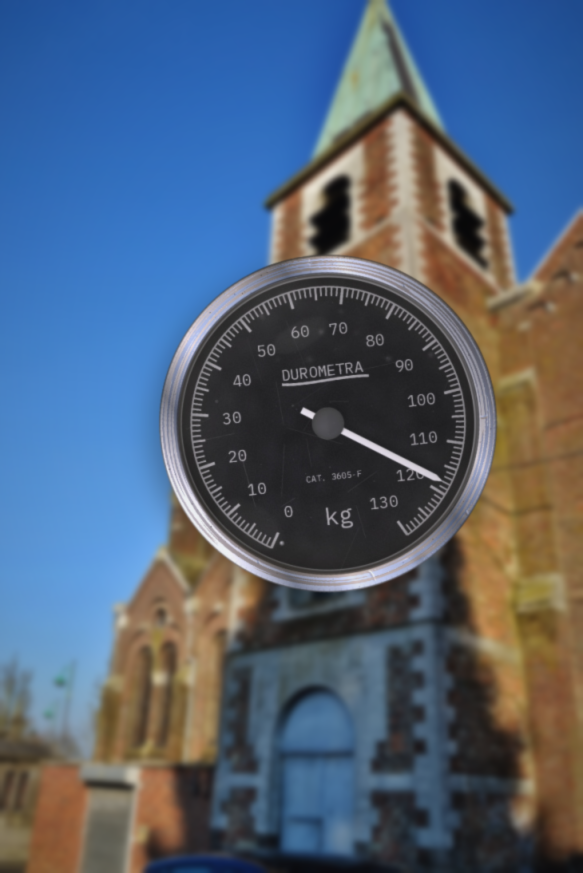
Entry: 118; kg
